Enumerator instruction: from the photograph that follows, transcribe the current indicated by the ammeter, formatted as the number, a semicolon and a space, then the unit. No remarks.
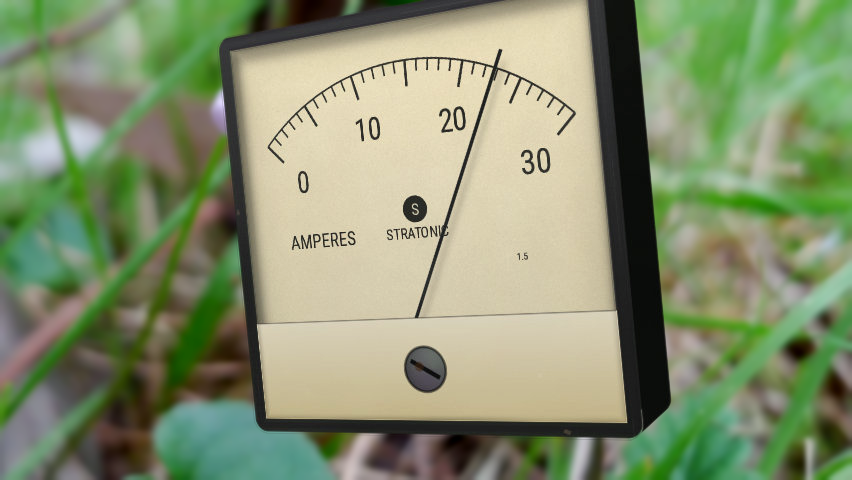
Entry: 23; A
